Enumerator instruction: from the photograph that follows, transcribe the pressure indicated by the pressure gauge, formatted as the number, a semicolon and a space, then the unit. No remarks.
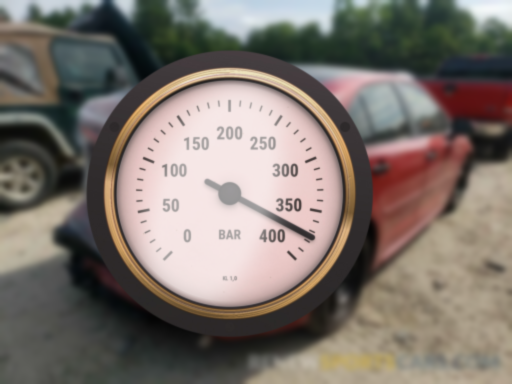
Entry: 375; bar
